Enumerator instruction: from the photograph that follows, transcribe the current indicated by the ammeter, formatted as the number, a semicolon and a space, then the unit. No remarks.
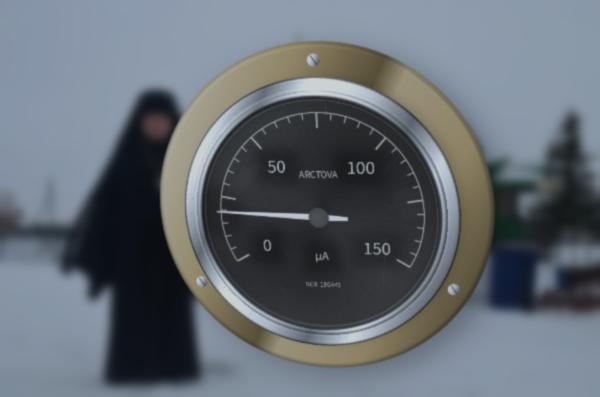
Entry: 20; µA
